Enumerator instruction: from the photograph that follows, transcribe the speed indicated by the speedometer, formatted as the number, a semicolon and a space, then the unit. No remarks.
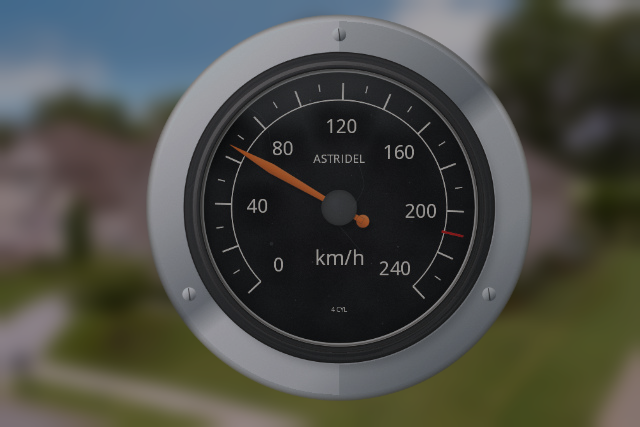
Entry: 65; km/h
